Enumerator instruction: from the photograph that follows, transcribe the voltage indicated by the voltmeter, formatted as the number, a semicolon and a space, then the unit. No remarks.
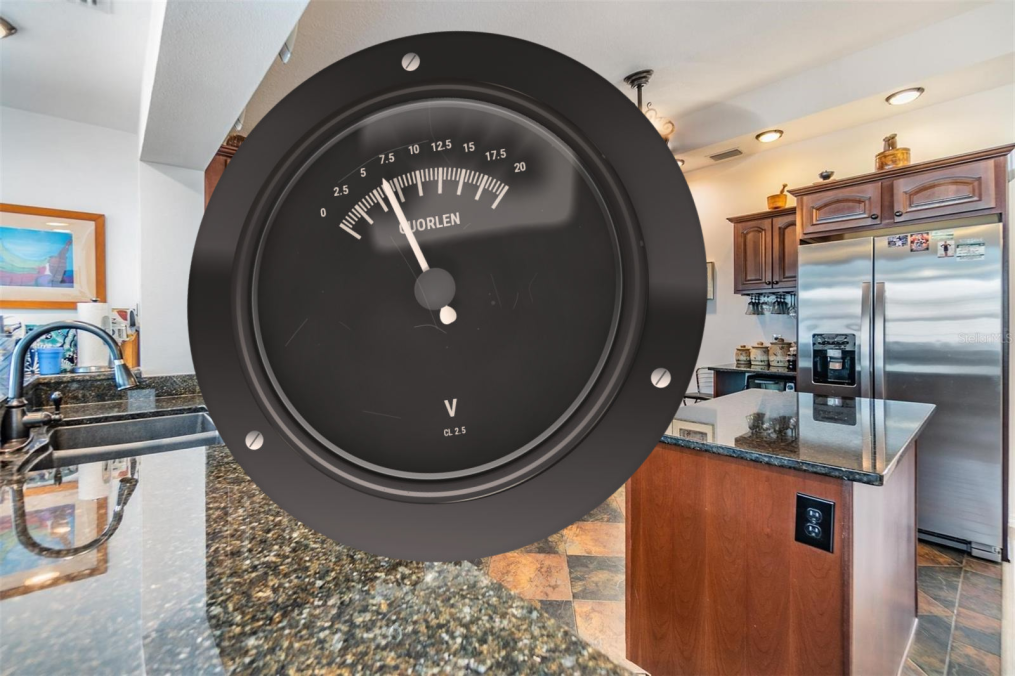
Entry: 6.5; V
